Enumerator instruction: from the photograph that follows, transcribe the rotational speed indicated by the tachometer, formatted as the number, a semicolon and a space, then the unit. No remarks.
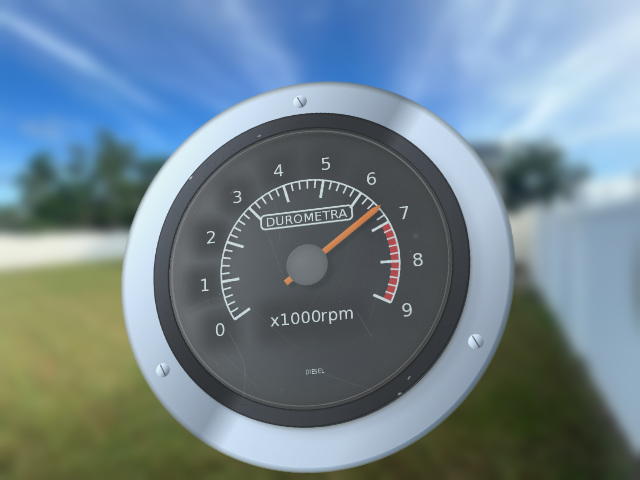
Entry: 6600; rpm
